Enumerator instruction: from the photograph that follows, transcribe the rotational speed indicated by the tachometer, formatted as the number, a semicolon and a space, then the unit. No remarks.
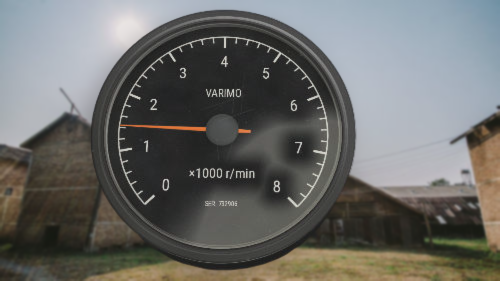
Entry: 1400; rpm
